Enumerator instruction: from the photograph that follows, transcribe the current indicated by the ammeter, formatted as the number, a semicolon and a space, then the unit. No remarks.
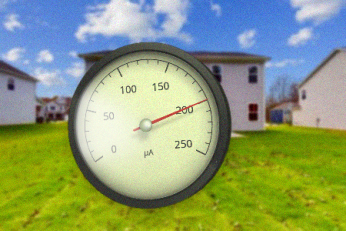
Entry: 200; µA
